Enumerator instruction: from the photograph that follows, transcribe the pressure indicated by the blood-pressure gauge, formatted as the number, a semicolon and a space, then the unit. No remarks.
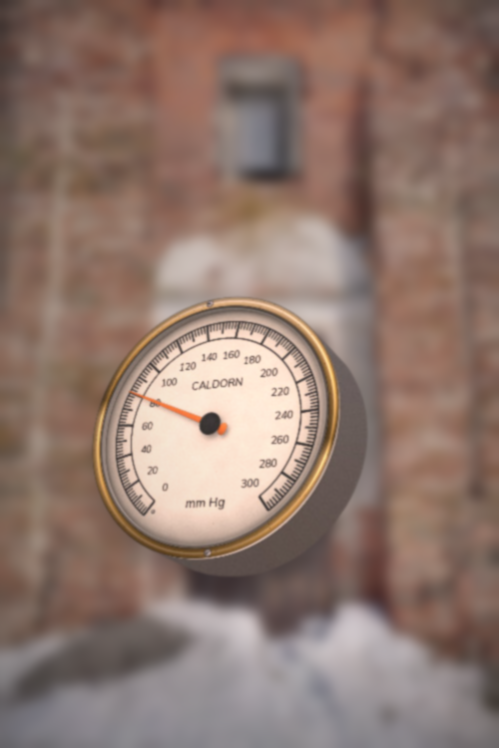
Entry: 80; mmHg
